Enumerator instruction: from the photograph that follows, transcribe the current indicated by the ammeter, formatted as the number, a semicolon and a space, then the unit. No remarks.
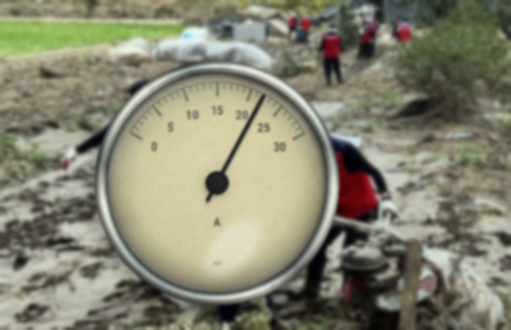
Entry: 22; A
